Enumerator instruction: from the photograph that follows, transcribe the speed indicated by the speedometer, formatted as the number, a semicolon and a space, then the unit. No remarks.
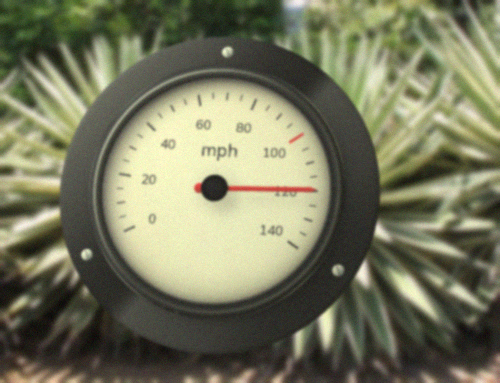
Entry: 120; mph
